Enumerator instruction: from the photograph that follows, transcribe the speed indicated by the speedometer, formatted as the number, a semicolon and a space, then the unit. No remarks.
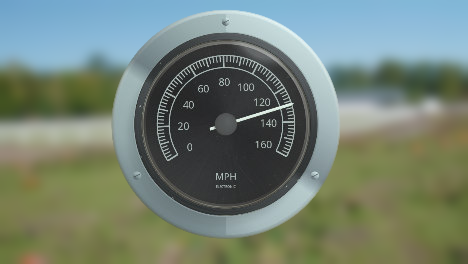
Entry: 130; mph
